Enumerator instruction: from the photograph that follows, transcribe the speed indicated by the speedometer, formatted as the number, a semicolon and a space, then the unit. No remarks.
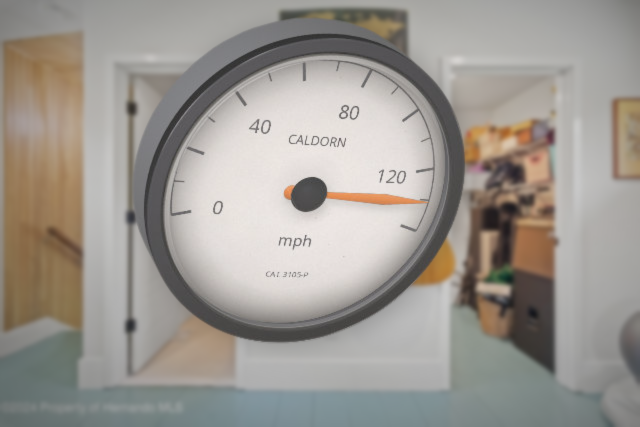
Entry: 130; mph
